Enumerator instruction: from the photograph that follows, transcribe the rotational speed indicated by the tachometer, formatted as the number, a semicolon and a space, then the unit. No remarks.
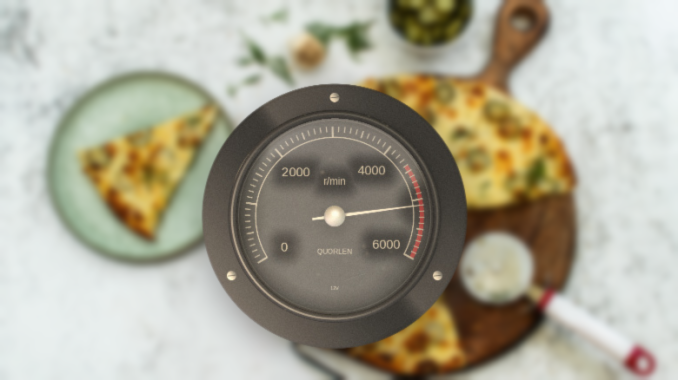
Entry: 5100; rpm
